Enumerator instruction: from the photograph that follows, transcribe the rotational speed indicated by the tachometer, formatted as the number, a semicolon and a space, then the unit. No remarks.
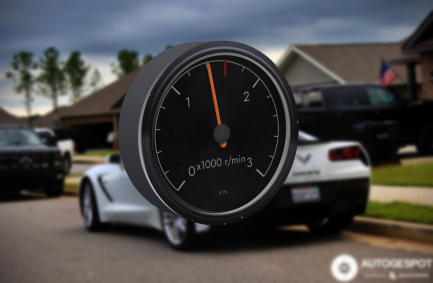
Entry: 1400; rpm
